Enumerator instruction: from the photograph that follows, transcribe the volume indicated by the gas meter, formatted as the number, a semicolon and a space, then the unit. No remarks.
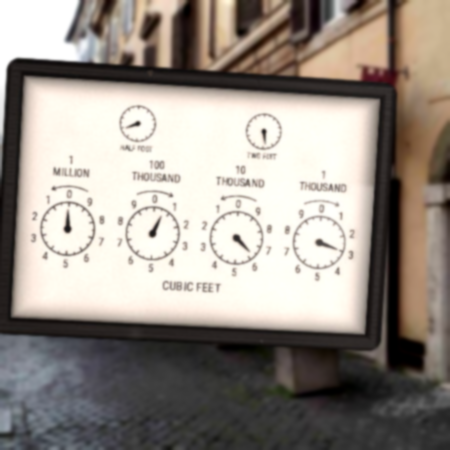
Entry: 6300; ft³
